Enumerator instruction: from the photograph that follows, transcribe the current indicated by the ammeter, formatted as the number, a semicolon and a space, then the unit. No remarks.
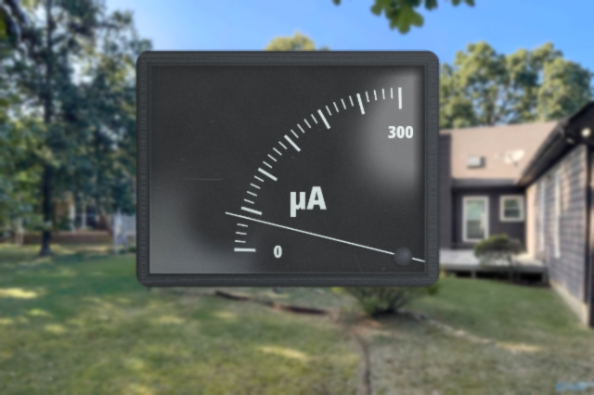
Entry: 40; µA
